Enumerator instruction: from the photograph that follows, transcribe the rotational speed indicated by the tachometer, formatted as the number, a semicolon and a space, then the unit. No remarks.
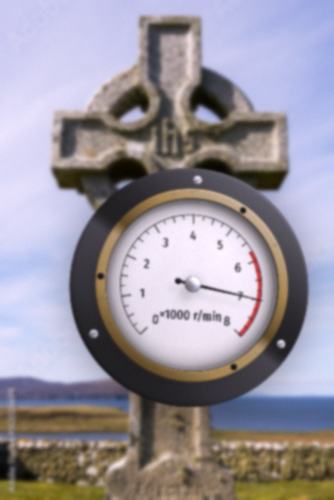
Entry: 7000; rpm
